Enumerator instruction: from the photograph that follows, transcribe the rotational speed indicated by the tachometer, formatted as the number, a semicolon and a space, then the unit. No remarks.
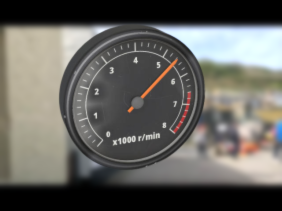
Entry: 5400; rpm
